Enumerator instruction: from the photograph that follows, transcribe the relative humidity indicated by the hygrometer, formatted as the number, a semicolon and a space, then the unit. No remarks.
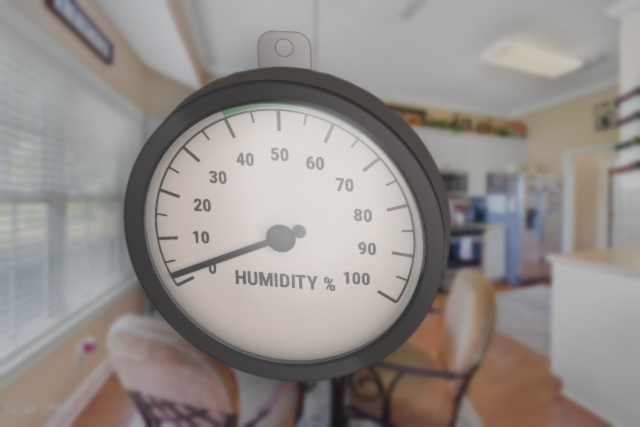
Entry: 2.5; %
